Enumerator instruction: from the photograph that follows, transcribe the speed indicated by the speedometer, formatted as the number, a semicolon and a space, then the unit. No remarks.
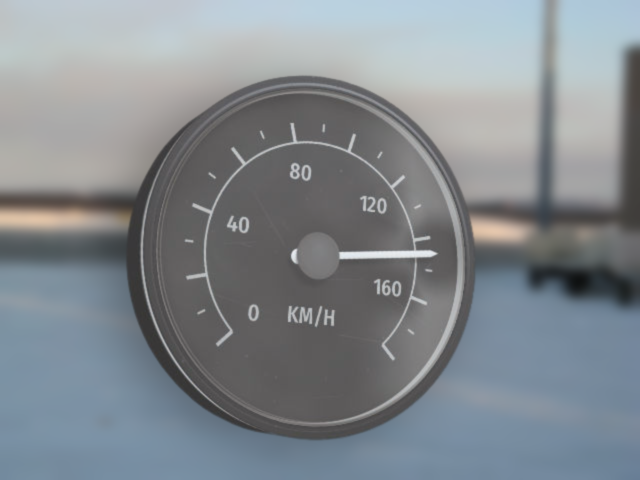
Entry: 145; km/h
